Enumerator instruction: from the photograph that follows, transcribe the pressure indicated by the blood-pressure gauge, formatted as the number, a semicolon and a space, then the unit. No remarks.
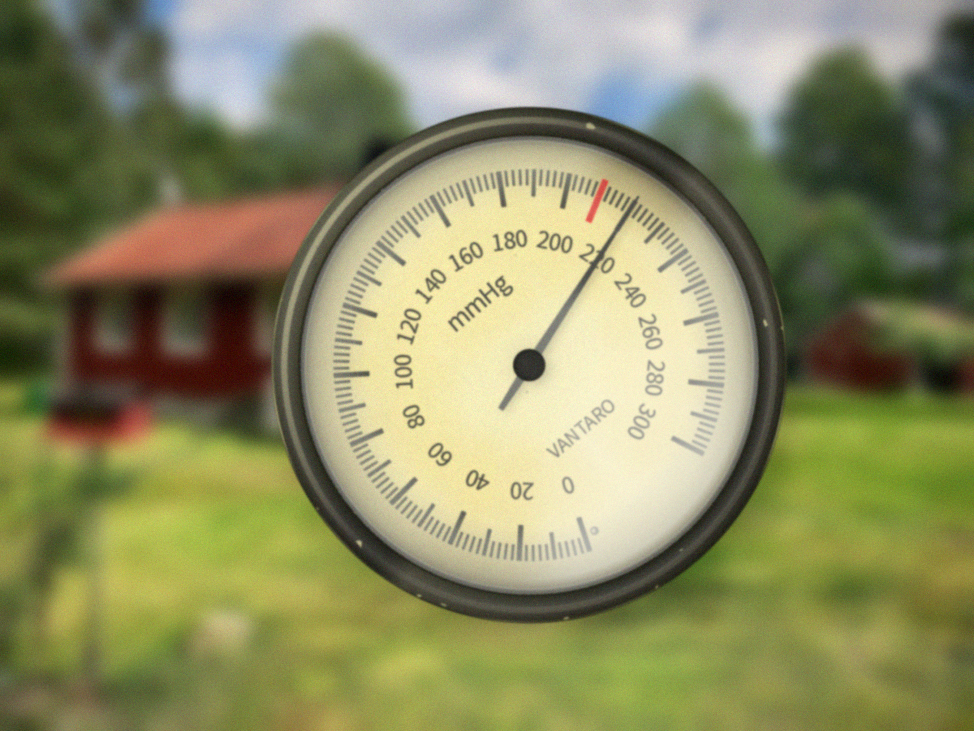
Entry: 220; mmHg
